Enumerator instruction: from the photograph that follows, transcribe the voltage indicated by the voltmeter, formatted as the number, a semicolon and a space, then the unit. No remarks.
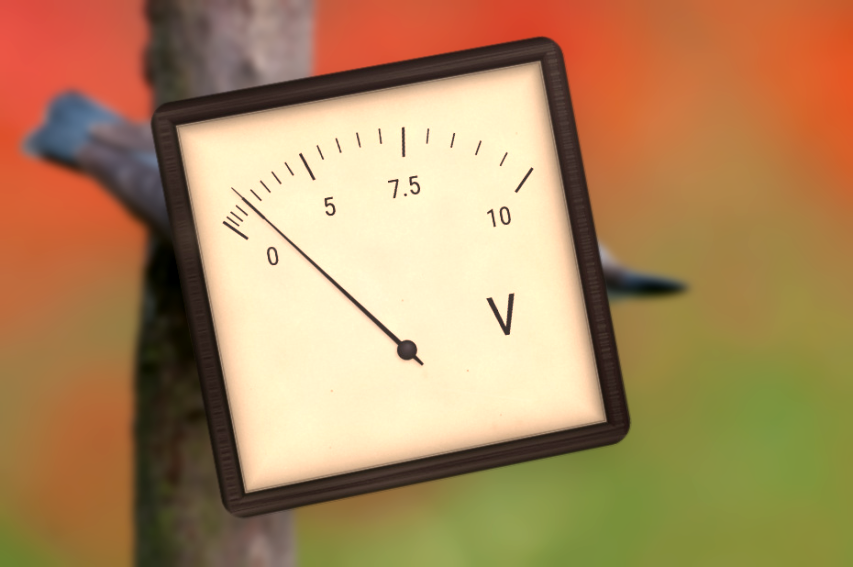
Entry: 2.5; V
